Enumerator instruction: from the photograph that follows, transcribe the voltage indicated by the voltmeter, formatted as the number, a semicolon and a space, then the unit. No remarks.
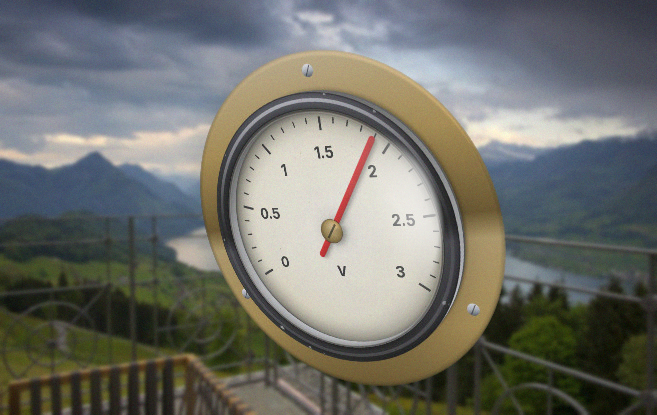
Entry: 1.9; V
